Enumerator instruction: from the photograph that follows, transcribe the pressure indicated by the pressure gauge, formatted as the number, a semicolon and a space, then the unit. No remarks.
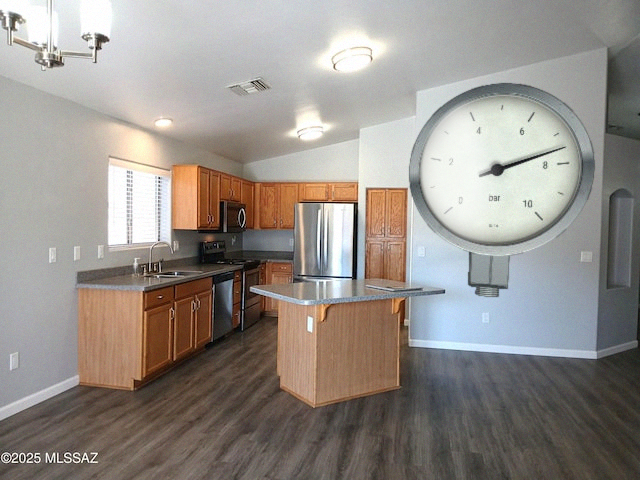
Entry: 7.5; bar
